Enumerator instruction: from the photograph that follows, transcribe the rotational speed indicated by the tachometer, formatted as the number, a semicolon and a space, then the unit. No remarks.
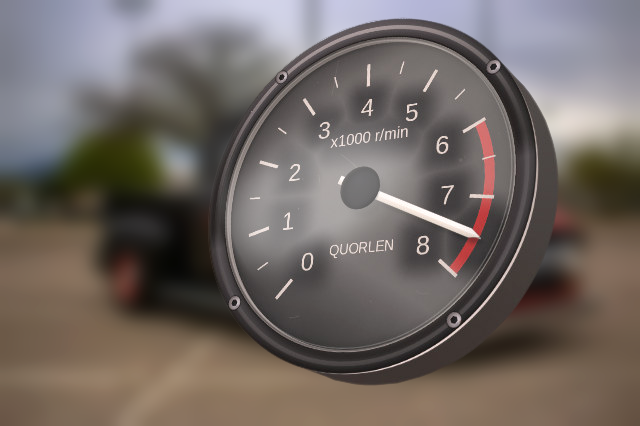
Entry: 7500; rpm
